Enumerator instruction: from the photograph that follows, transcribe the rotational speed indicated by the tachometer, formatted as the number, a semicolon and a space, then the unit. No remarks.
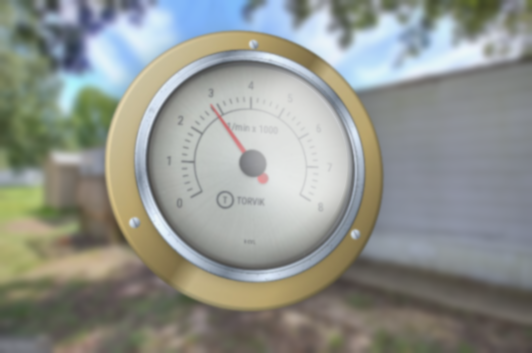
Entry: 2800; rpm
